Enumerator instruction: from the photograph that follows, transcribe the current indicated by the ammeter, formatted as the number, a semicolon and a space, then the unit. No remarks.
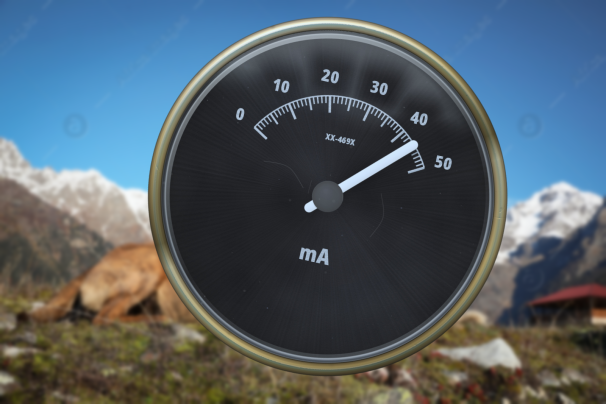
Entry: 44; mA
